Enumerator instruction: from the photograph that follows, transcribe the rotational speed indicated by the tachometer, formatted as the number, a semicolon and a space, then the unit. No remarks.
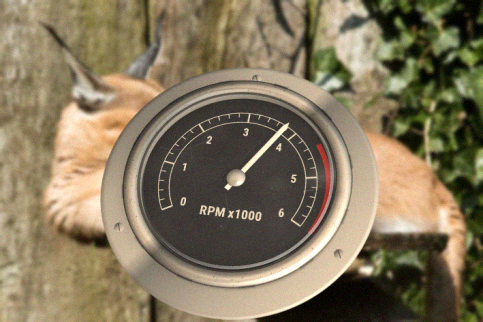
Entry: 3800; rpm
